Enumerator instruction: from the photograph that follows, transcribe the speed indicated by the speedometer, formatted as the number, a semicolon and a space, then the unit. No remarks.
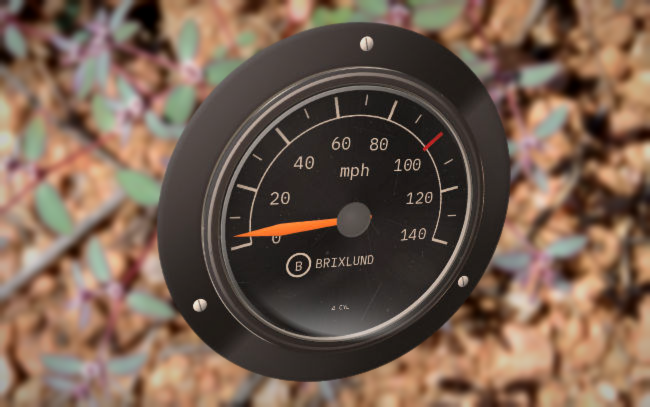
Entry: 5; mph
